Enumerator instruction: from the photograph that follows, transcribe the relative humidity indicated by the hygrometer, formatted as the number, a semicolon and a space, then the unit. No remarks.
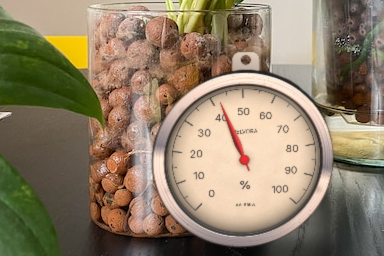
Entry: 42.5; %
